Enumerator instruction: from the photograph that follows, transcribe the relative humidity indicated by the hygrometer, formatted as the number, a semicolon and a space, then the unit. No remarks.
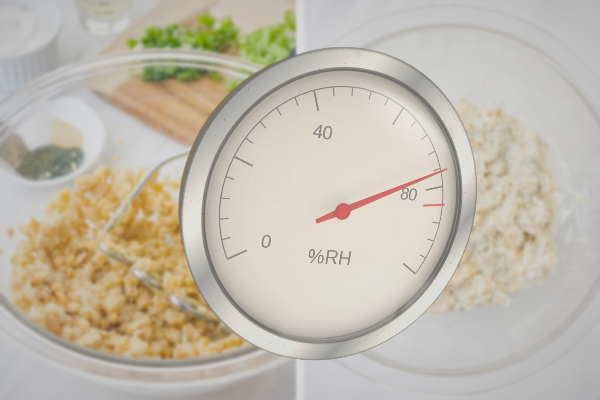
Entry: 76; %
